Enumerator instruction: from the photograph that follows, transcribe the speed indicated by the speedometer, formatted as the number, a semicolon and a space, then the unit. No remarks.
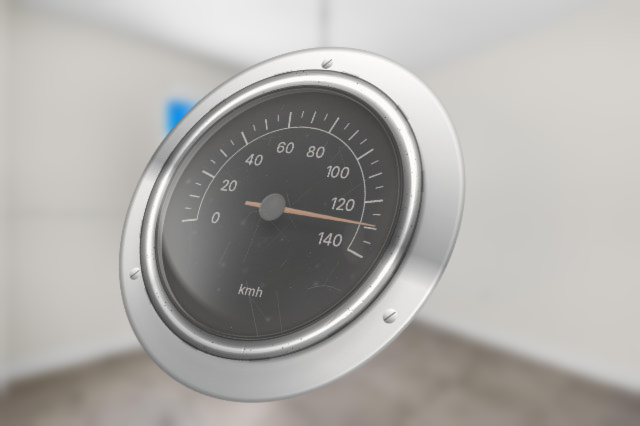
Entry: 130; km/h
